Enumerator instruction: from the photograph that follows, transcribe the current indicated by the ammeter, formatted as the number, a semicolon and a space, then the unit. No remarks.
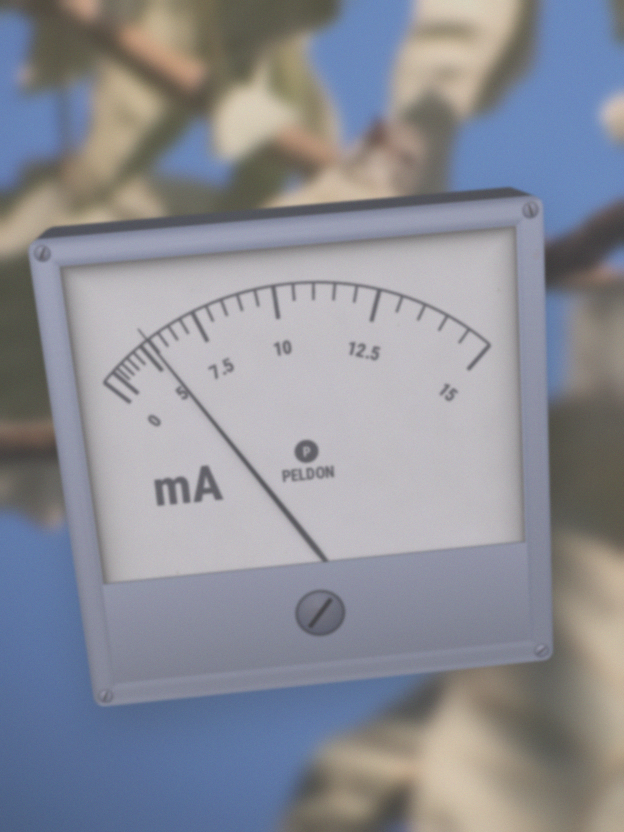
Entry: 5.5; mA
